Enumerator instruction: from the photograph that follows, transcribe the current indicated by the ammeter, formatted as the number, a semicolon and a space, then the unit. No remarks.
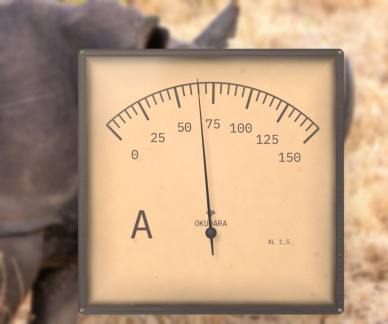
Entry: 65; A
